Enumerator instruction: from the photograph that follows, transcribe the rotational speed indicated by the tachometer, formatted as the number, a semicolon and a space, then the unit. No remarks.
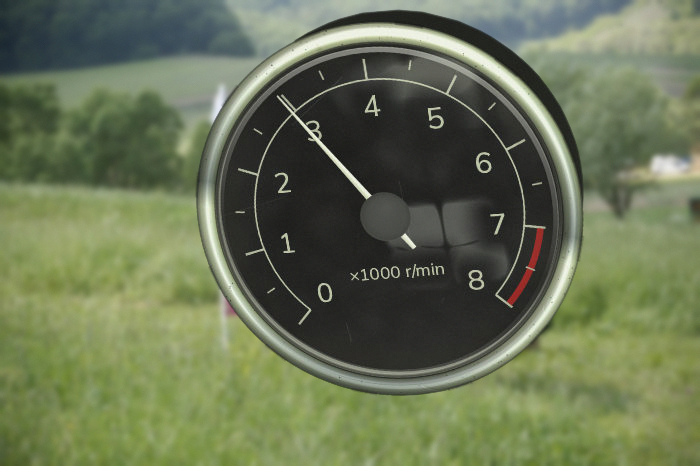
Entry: 3000; rpm
